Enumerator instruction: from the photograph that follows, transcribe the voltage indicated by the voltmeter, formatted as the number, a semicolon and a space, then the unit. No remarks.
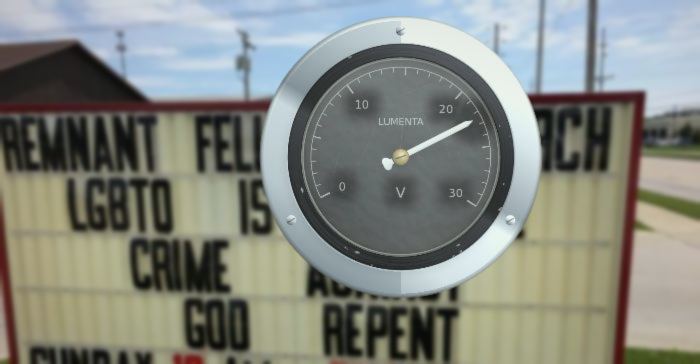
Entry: 22.5; V
